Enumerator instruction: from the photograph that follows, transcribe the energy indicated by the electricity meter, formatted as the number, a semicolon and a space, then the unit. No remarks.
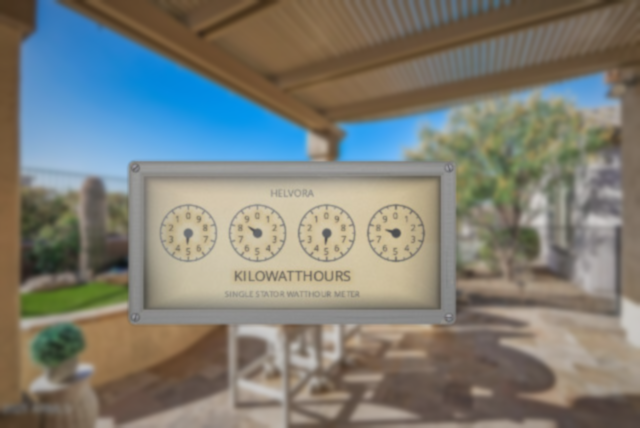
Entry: 4848; kWh
